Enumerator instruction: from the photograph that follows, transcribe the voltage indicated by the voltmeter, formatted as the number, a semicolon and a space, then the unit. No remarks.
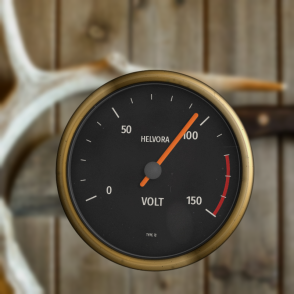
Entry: 95; V
